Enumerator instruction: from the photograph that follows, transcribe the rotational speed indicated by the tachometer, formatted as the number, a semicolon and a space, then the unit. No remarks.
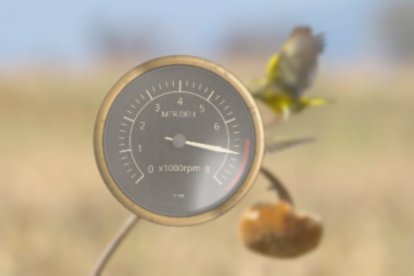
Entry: 7000; rpm
